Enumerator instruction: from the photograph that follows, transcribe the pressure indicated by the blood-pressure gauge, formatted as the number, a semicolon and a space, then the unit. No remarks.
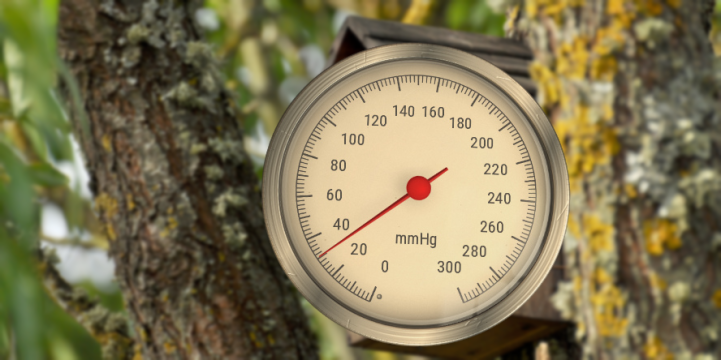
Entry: 30; mmHg
